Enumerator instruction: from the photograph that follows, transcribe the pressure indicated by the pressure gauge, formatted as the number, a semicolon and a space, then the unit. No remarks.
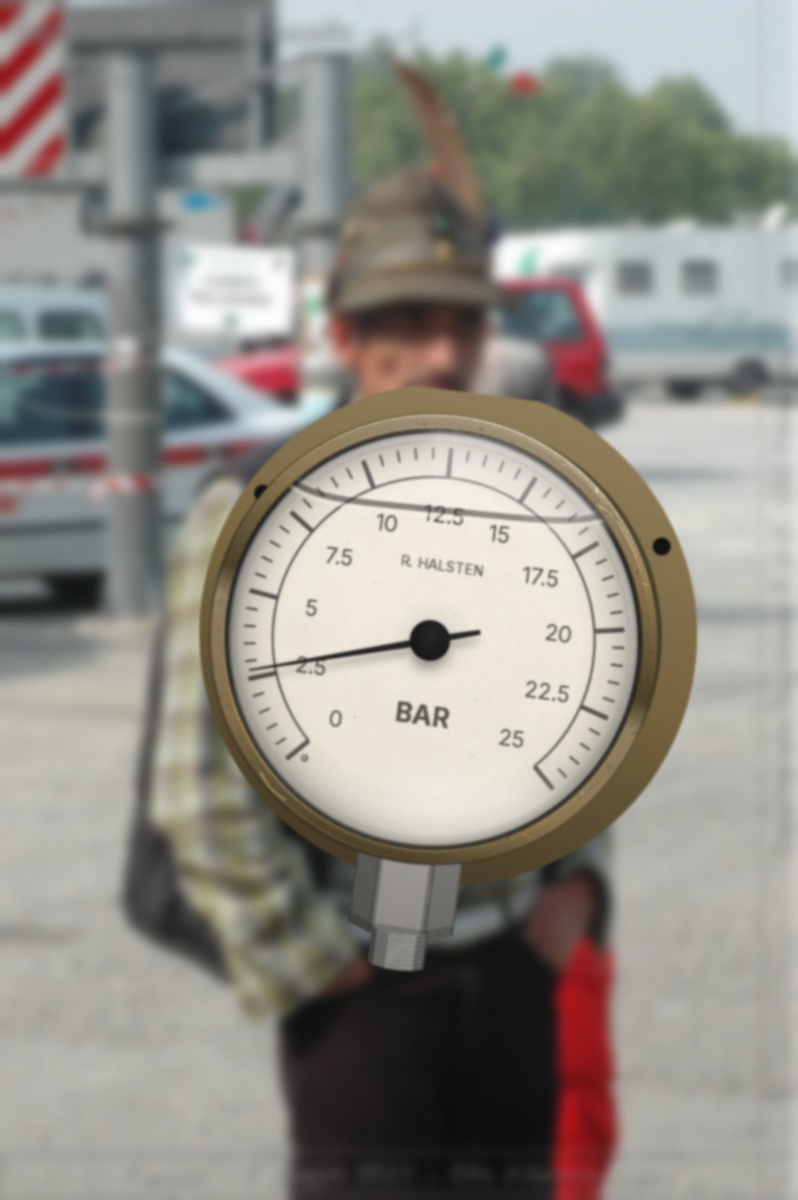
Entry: 2.75; bar
